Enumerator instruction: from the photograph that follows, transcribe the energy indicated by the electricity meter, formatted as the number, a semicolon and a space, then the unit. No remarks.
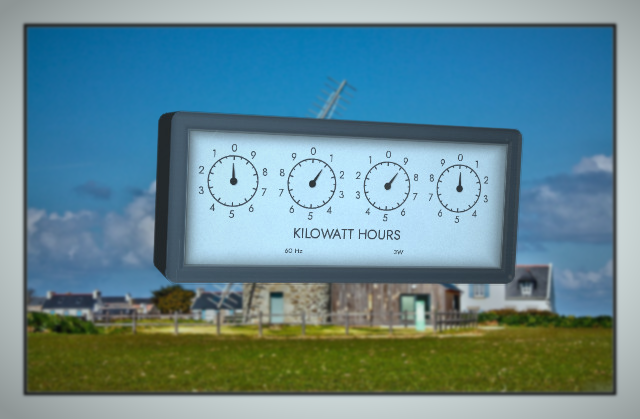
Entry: 90; kWh
